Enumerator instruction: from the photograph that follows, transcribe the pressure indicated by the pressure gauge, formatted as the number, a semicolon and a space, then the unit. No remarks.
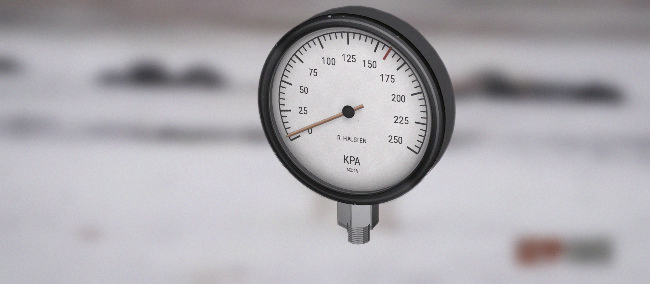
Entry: 5; kPa
